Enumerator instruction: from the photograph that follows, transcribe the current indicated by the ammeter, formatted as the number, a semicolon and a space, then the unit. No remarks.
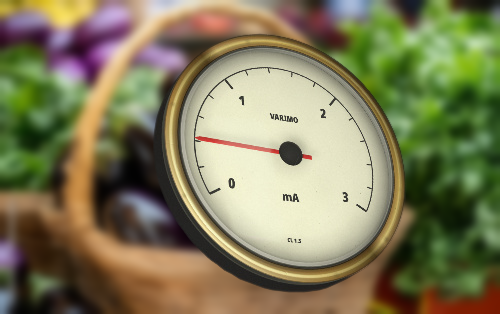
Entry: 0.4; mA
